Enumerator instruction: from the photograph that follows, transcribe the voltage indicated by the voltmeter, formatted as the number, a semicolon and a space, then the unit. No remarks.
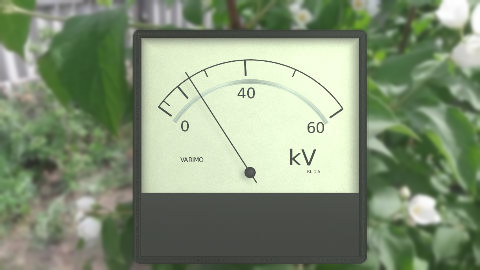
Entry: 25; kV
